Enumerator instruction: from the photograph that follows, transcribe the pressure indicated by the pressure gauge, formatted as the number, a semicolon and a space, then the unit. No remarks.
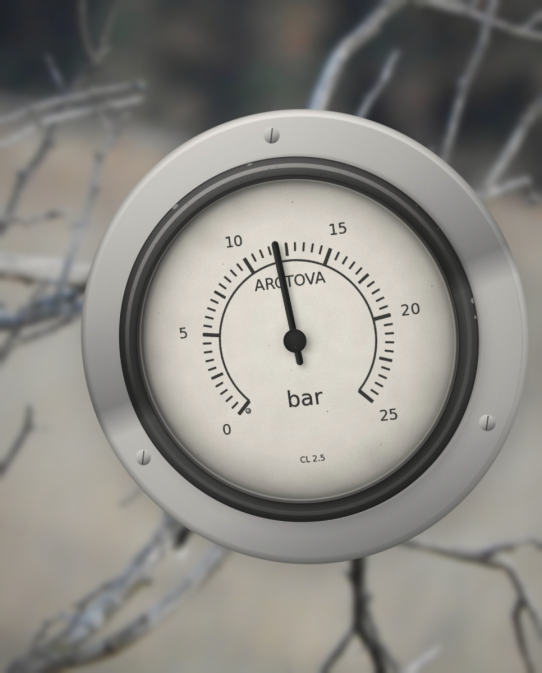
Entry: 12; bar
